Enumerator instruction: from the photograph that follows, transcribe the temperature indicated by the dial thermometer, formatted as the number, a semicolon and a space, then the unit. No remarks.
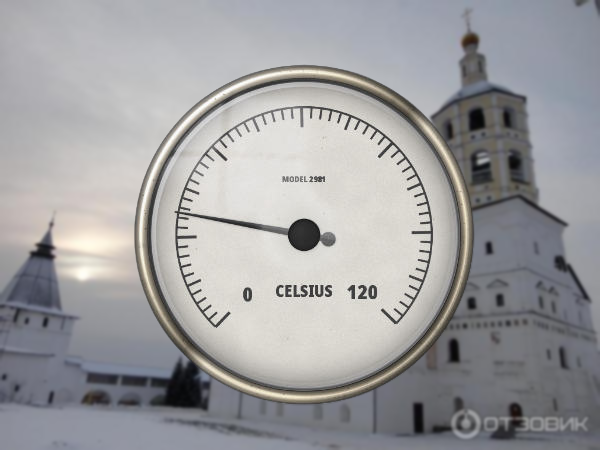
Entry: 25; °C
